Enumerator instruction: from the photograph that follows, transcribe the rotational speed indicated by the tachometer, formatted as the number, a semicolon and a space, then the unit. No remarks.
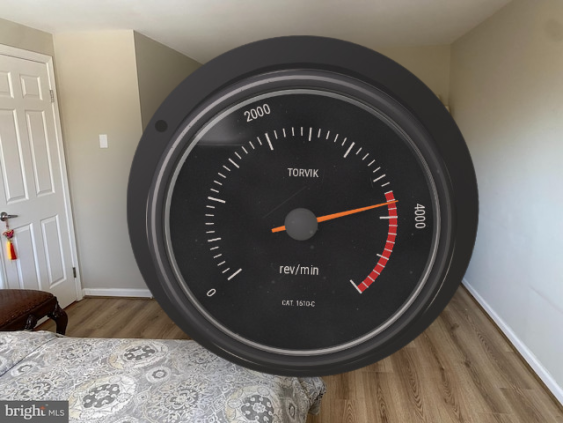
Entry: 3800; rpm
